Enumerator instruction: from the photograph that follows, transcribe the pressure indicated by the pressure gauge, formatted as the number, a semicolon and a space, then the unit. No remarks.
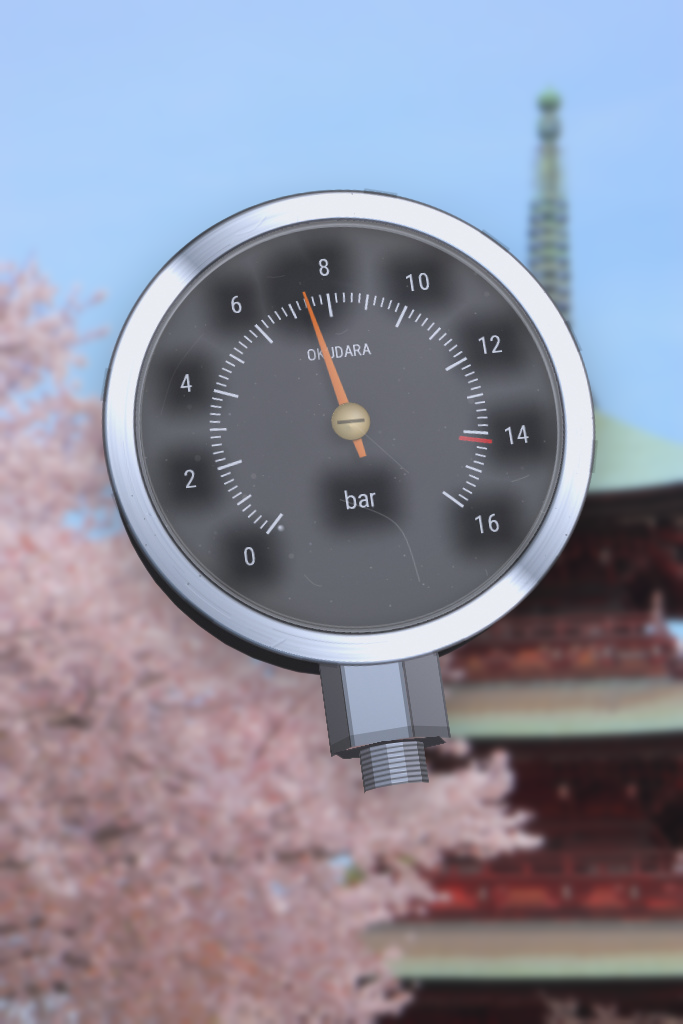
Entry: 7.4; bar
